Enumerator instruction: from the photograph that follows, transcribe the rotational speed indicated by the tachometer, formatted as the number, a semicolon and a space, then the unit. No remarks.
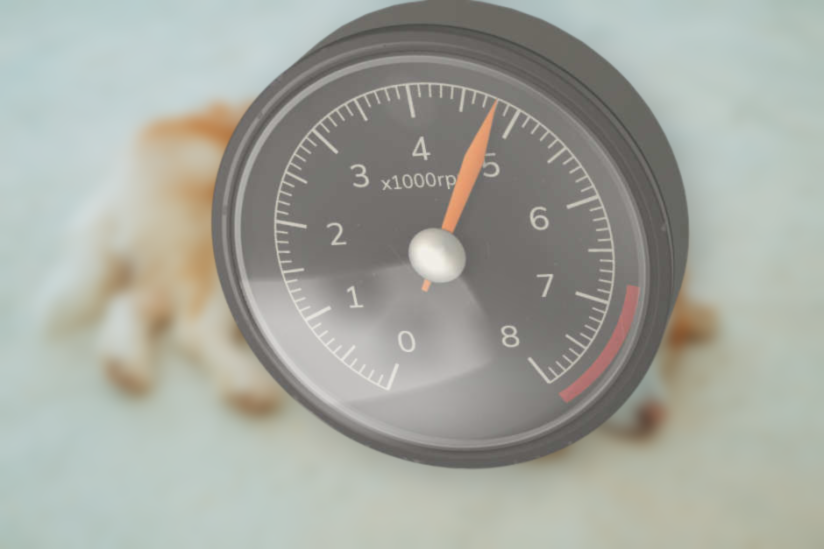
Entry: 4800; rpm
